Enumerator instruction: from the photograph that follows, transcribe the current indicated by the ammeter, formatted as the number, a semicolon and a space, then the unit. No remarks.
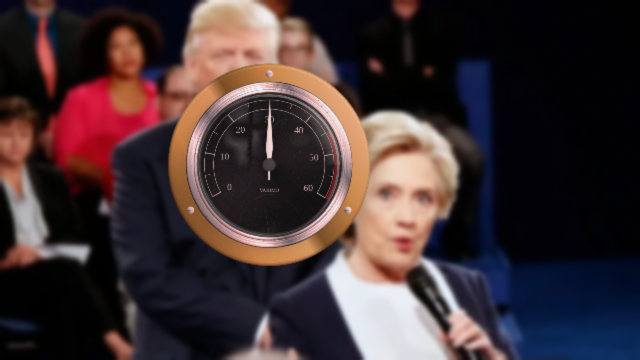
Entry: 30; A
